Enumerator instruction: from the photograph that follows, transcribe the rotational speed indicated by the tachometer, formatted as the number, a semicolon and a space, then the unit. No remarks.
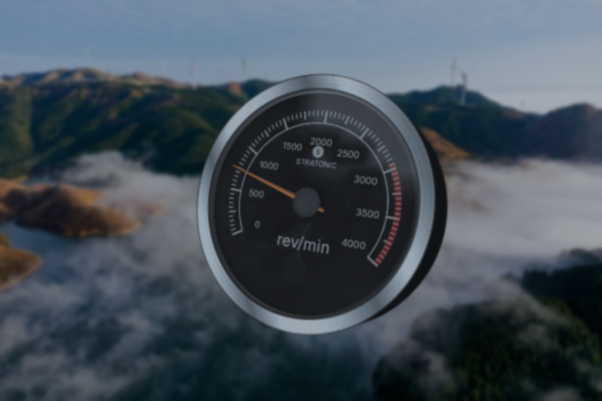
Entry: 750; rpm
